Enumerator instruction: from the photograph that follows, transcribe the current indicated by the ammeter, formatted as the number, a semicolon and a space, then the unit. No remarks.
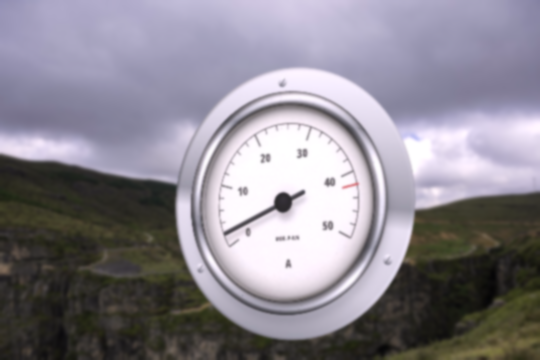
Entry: 2; A
